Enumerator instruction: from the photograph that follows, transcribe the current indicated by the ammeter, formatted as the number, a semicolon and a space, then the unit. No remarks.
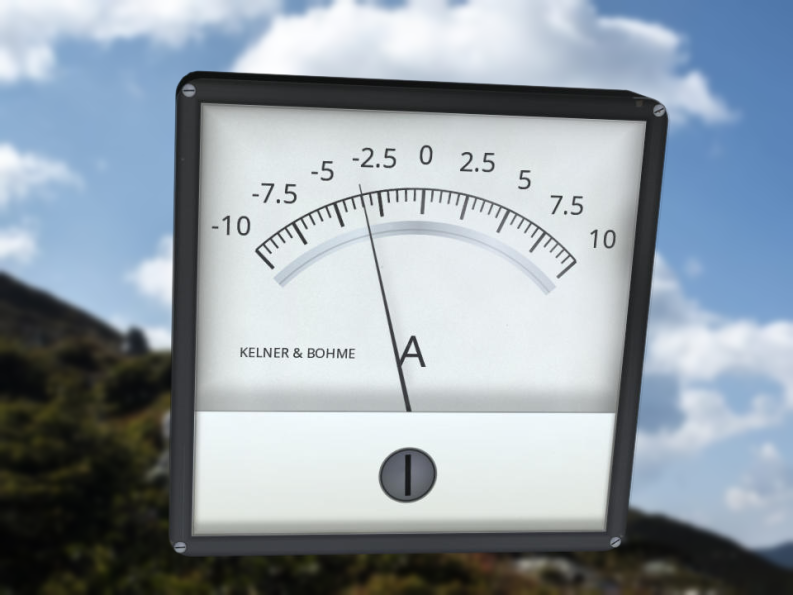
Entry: -3.5; A
